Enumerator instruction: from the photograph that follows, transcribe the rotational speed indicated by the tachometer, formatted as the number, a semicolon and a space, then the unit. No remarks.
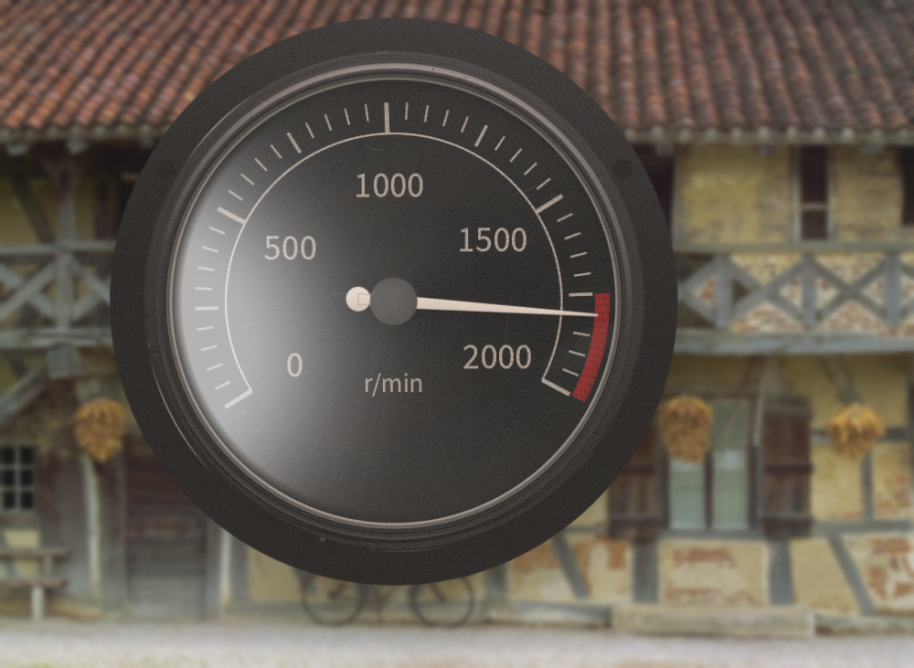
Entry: 1800; rpm
